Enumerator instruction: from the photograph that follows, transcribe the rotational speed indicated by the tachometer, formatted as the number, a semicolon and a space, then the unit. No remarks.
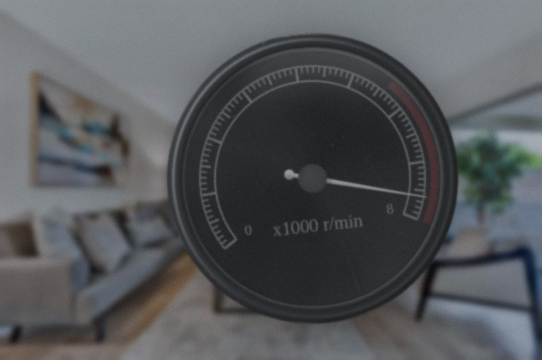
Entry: 7600; rpm
